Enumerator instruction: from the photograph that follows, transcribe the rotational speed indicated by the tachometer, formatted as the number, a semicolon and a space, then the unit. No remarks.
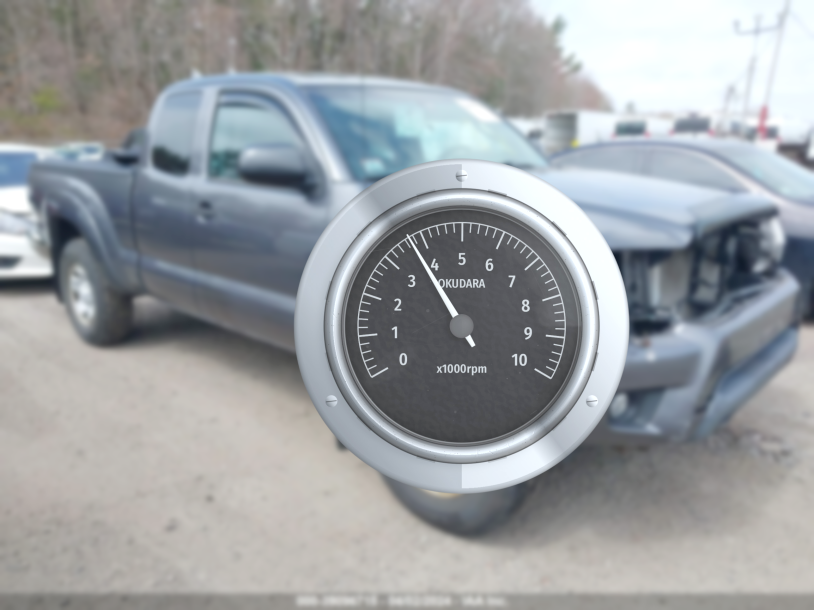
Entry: 3700; rpm
